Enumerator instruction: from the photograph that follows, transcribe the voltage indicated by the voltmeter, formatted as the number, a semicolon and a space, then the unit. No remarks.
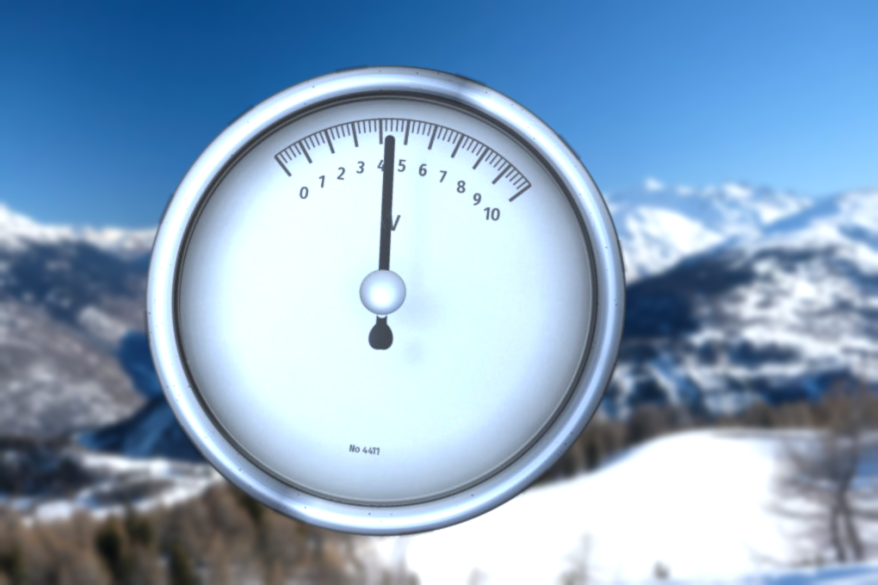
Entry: 4.4; V
